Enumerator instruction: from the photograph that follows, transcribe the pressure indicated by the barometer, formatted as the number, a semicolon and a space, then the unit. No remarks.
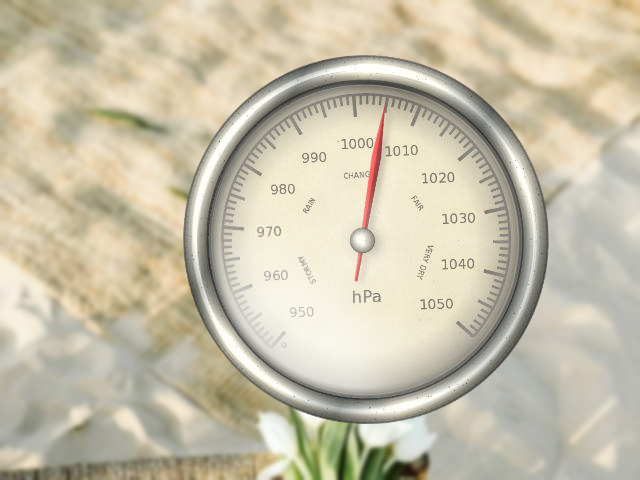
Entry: 1005; hPa
